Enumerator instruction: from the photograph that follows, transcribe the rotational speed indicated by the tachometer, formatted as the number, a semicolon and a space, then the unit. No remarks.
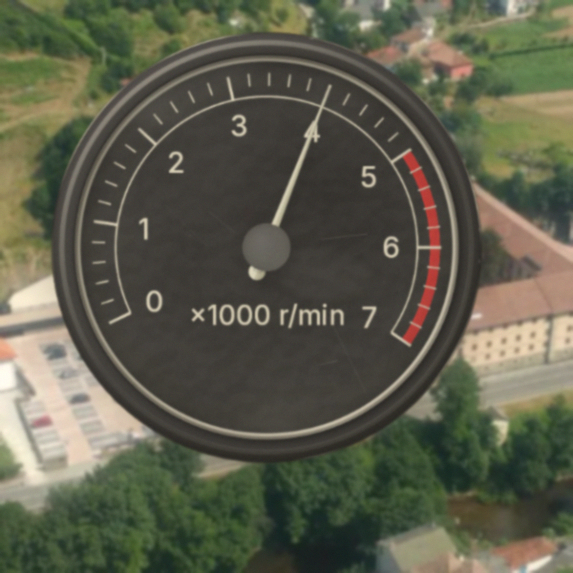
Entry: 4000; rpm
